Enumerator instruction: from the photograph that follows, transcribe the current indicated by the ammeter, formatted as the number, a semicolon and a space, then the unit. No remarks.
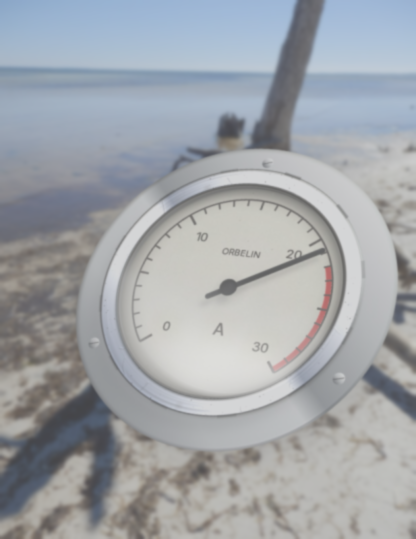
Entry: 21; A
